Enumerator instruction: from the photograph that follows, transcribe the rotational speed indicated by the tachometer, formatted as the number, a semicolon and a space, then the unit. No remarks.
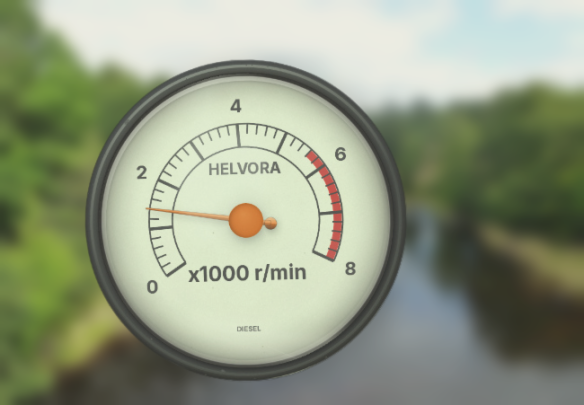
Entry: 1400; rpm
